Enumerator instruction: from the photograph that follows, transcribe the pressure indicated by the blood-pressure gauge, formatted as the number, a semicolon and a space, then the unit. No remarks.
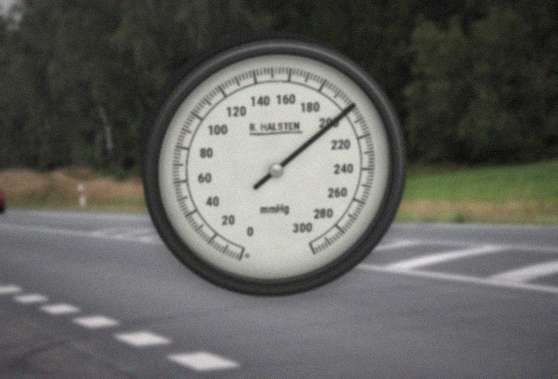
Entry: 200; mmHg
